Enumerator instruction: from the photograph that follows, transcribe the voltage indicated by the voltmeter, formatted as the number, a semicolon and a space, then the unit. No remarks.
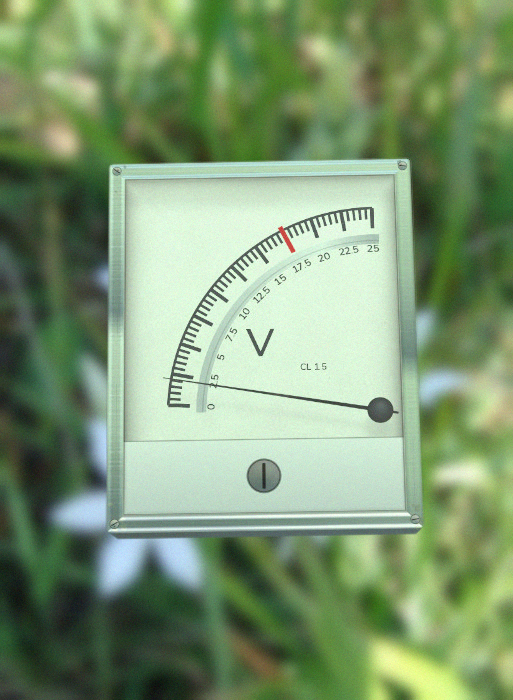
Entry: 2; V
